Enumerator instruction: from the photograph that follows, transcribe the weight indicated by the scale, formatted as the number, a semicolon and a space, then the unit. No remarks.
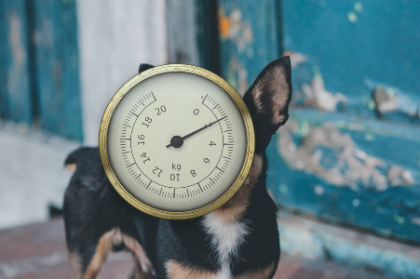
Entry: 2; kg
